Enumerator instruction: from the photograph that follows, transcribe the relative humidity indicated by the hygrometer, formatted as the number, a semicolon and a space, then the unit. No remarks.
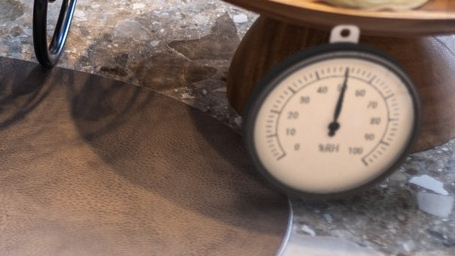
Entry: 50; %
